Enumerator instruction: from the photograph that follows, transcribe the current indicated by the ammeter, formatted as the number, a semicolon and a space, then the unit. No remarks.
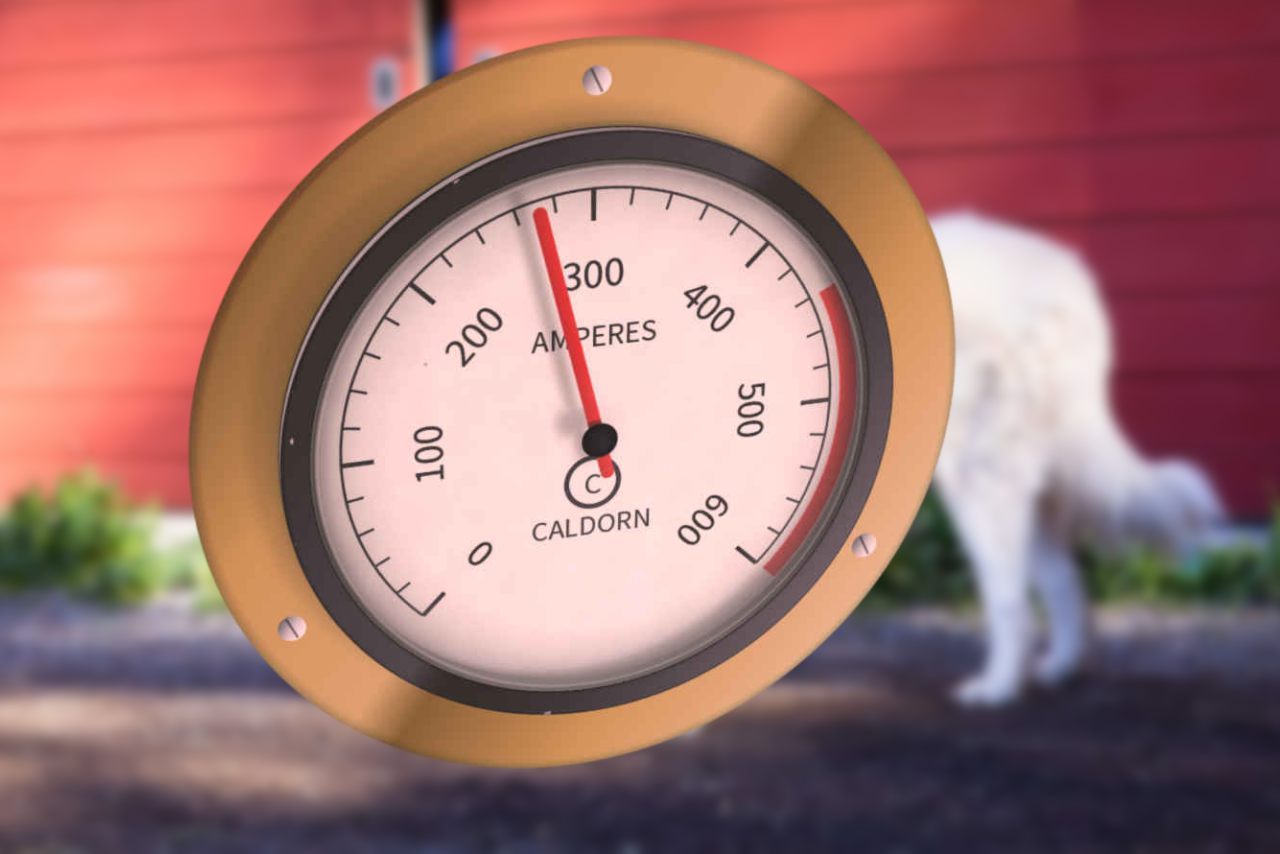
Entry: 270; A
